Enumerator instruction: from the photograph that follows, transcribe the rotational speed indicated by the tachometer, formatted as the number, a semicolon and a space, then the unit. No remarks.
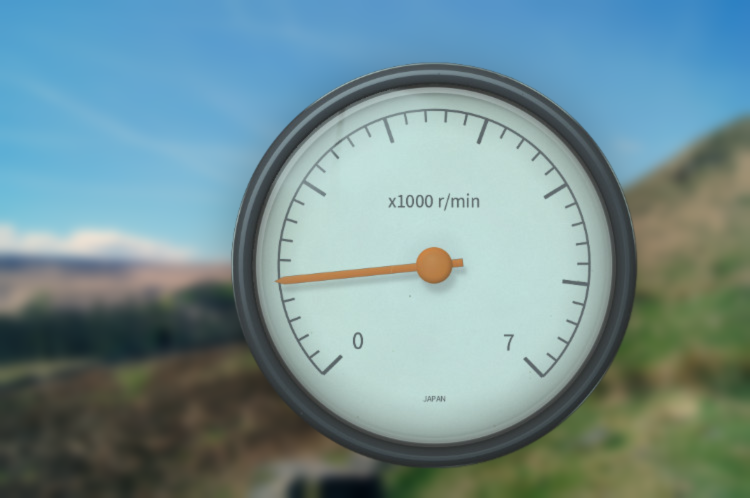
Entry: 1000; rpm
